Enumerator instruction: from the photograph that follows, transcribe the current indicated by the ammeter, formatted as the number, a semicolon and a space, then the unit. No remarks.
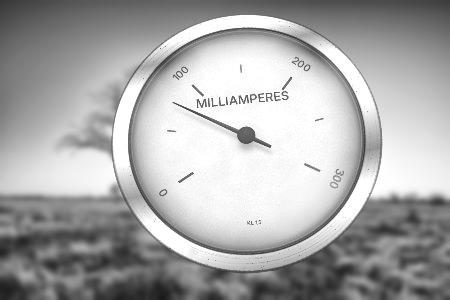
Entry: 75; mA
